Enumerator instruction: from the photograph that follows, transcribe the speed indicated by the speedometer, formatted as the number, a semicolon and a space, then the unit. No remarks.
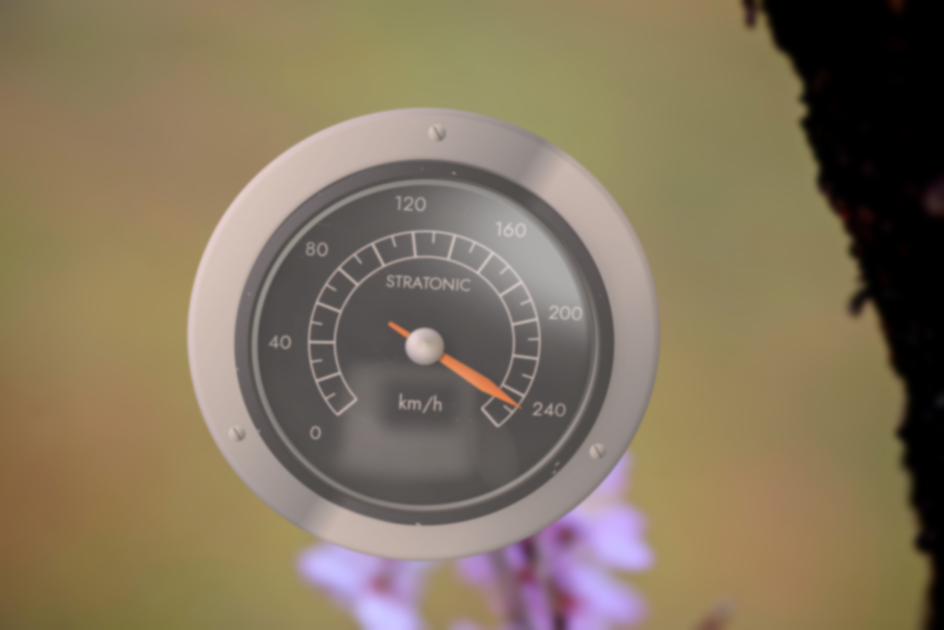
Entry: 245; km/h
